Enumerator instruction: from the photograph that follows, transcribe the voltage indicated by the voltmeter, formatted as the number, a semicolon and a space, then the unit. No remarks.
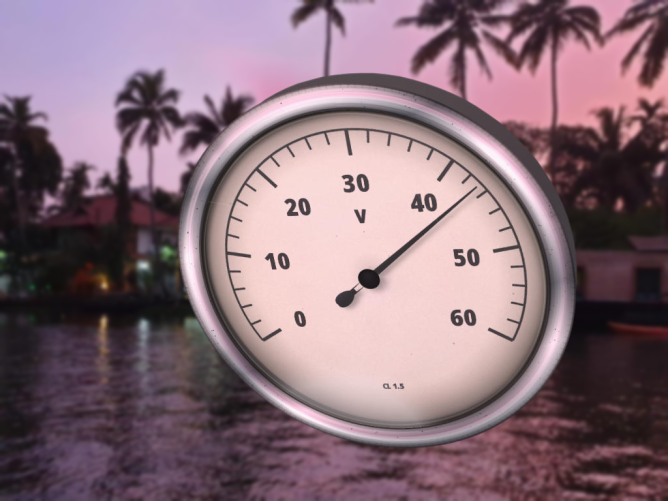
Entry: 43; V
